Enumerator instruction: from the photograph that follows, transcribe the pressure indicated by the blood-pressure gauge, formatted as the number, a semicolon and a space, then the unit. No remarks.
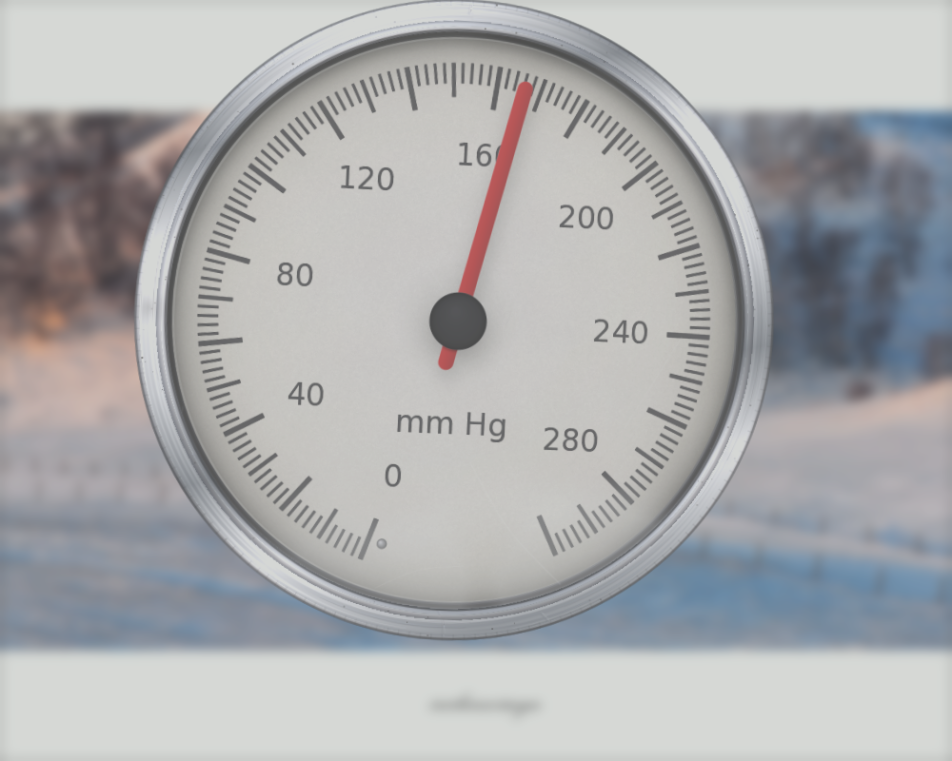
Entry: 166; mmHg
